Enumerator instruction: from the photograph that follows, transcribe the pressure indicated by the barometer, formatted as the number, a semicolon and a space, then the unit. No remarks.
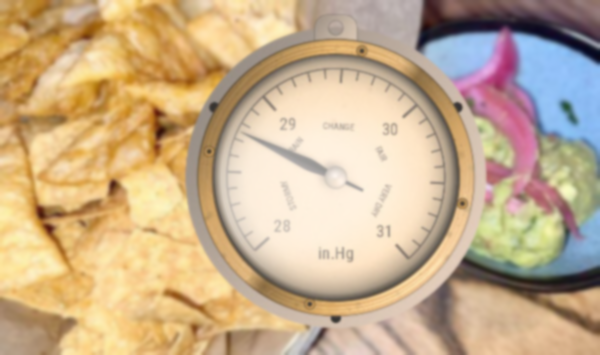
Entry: 28.75; inHg
